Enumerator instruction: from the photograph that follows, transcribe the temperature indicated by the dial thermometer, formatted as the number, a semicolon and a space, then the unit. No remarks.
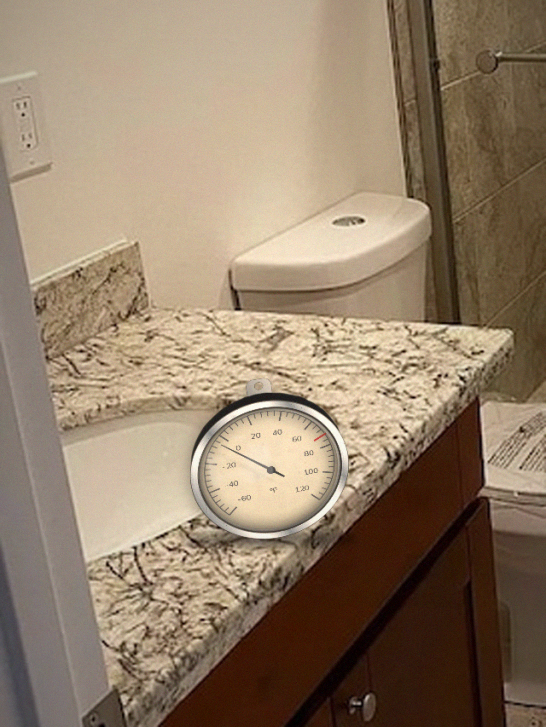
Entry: -4; °F
